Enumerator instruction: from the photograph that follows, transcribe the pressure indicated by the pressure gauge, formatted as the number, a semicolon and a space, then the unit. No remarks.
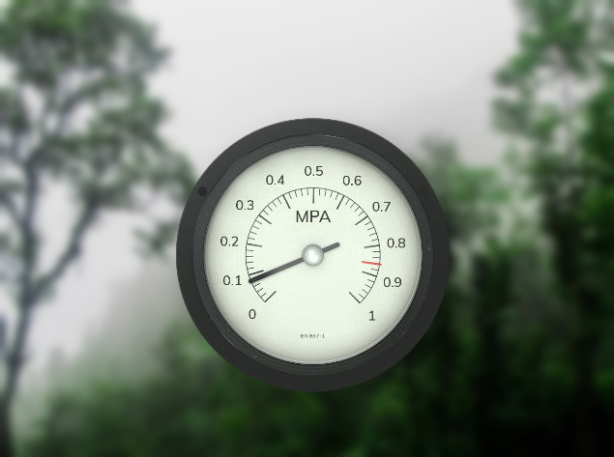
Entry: 0.08; MPa
